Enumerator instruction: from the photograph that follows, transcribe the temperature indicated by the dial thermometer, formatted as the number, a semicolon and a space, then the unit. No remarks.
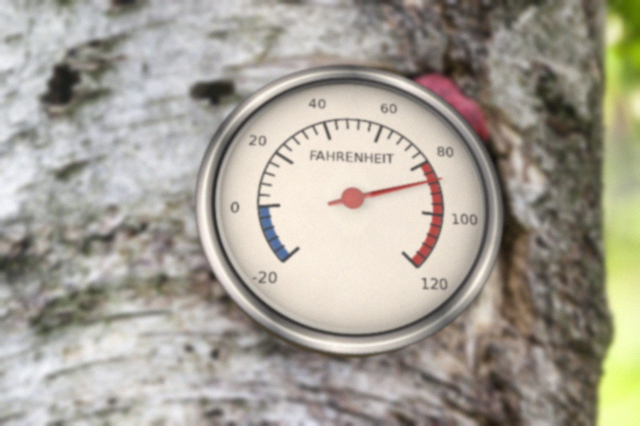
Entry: 88; °F
